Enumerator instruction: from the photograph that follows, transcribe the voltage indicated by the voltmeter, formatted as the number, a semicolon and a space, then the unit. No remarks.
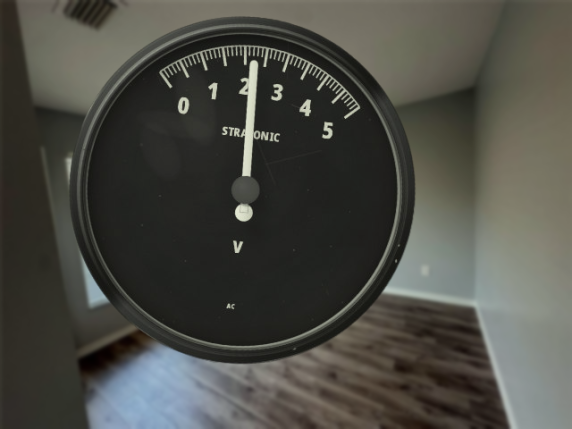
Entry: 2.2; V
